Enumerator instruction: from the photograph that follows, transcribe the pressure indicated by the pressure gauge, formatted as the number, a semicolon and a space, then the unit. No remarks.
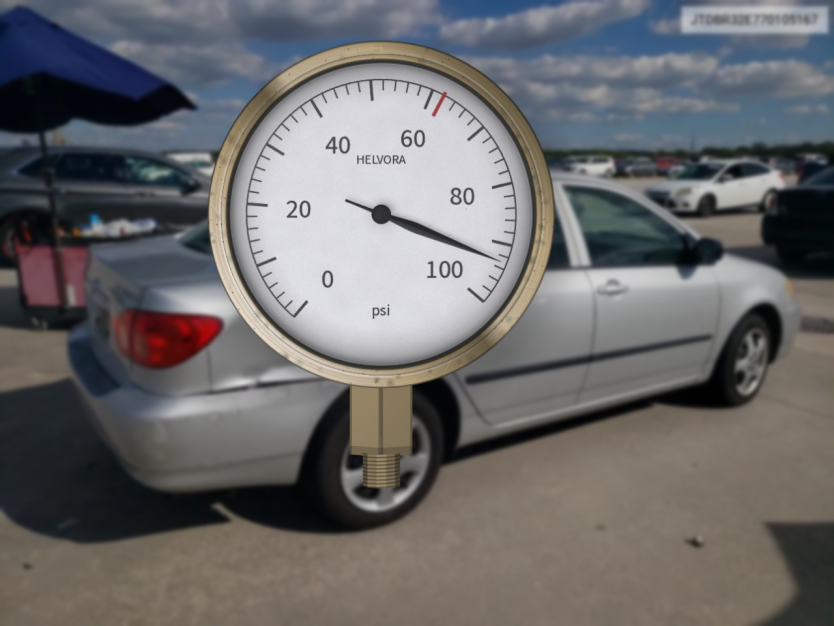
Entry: 93; psi
